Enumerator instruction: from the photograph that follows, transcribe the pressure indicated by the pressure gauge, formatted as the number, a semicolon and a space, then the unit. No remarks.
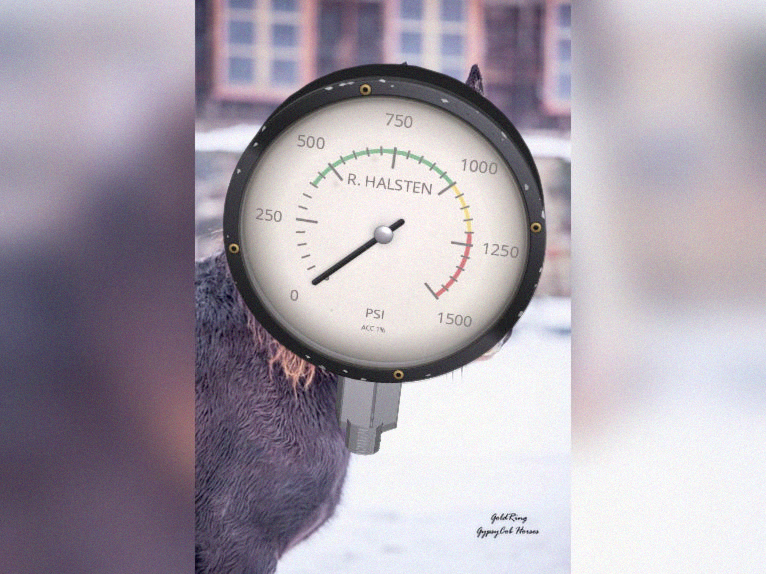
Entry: 0; psi
